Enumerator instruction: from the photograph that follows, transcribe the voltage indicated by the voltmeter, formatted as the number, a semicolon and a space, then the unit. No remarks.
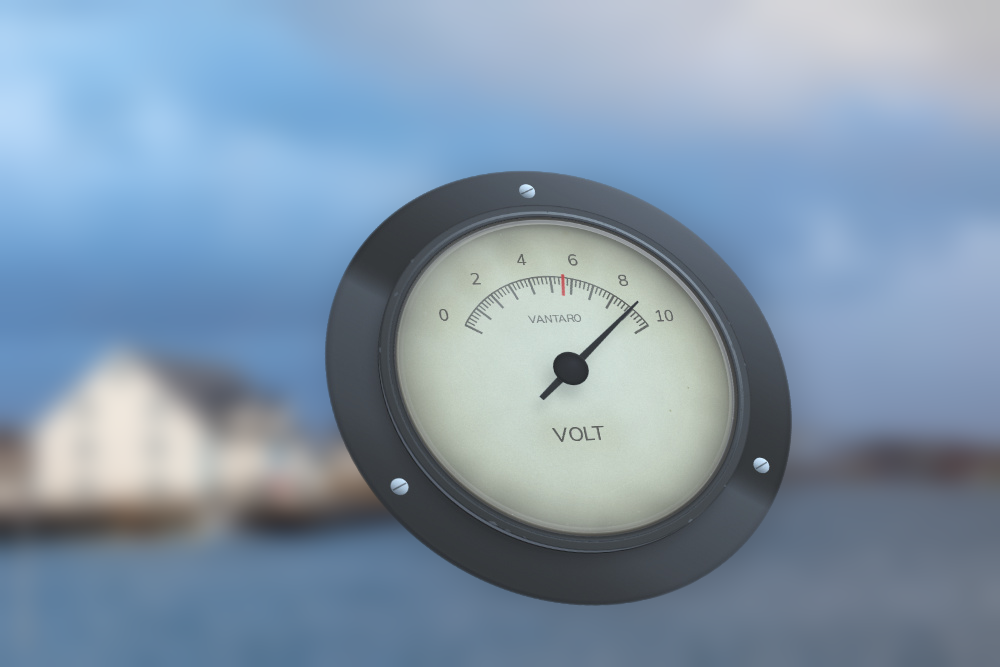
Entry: 9; V
